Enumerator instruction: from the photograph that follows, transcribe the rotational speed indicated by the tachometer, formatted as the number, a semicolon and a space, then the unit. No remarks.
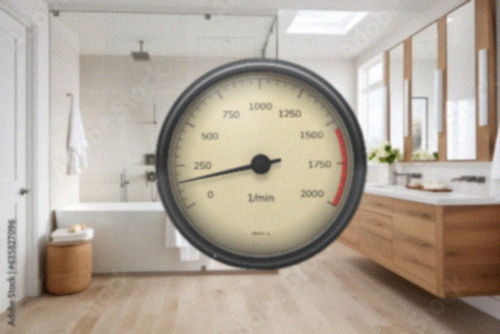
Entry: 150; rpm
